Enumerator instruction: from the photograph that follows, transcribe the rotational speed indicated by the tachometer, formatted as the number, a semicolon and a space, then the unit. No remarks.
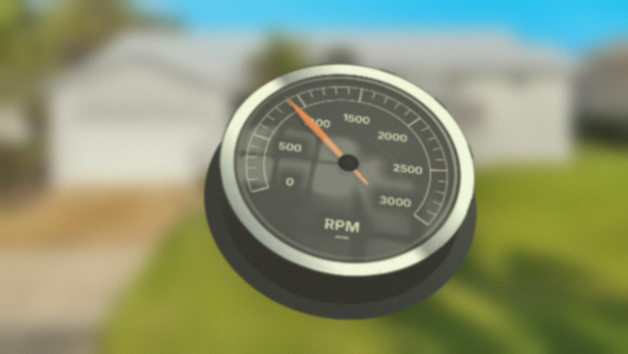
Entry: 900; rpm
